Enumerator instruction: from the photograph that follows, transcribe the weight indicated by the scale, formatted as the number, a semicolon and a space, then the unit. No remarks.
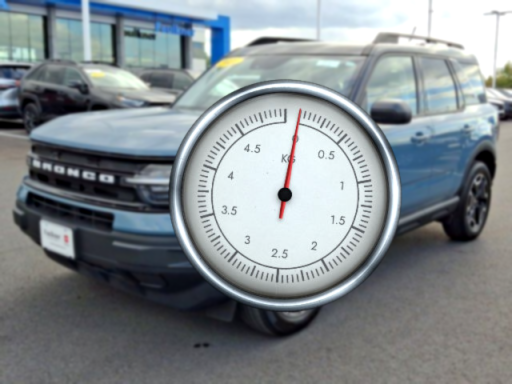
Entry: 0; kg
